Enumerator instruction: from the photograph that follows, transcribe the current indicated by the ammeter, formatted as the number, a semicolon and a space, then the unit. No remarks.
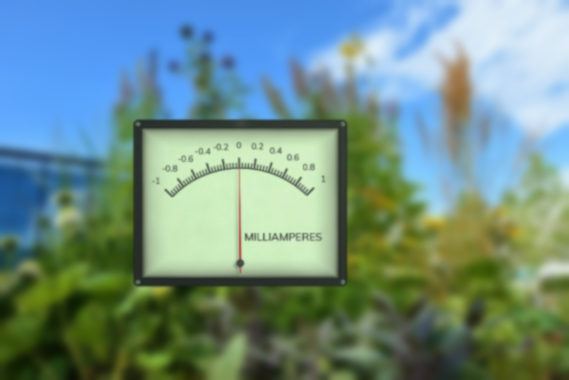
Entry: 0; mA
